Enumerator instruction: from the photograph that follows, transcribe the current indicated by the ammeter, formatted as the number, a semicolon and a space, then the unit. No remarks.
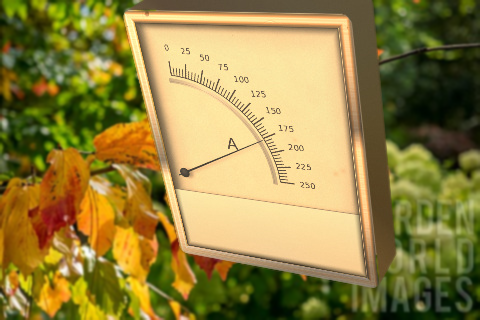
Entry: 175; A
